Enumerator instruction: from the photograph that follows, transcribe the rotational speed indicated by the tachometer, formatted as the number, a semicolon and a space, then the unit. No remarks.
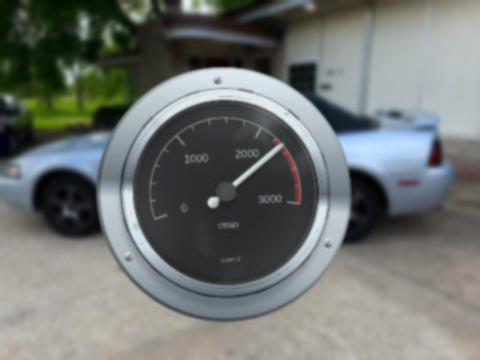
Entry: 2300; rpm
